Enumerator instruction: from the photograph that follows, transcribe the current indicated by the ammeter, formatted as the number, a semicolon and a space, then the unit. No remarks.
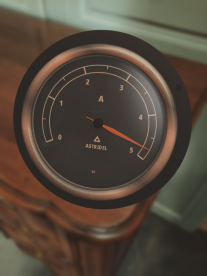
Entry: 4.75; A
